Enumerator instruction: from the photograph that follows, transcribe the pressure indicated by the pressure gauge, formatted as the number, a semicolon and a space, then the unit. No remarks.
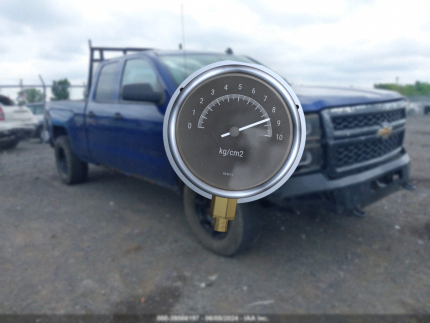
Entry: 8.5; kg/cm²
